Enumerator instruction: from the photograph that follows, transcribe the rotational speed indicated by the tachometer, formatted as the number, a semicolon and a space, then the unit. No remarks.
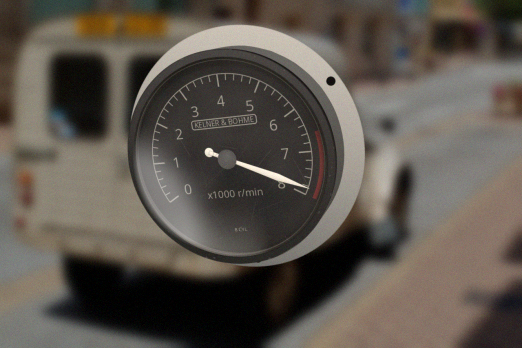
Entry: 7800; rpm
